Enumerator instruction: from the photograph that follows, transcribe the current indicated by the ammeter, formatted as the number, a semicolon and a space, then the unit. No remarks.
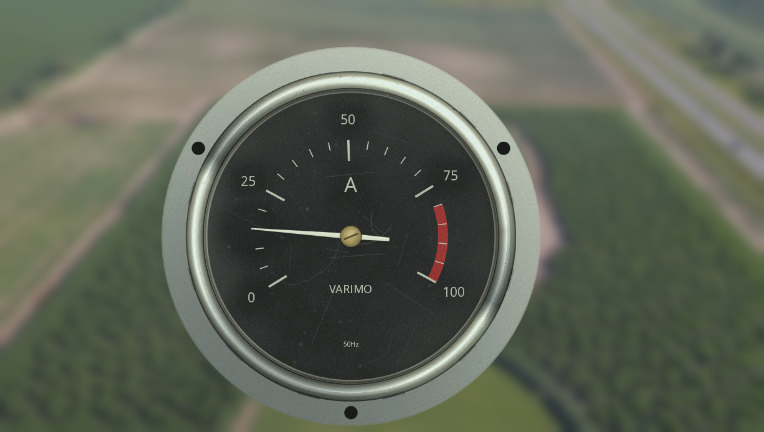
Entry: 15; A
